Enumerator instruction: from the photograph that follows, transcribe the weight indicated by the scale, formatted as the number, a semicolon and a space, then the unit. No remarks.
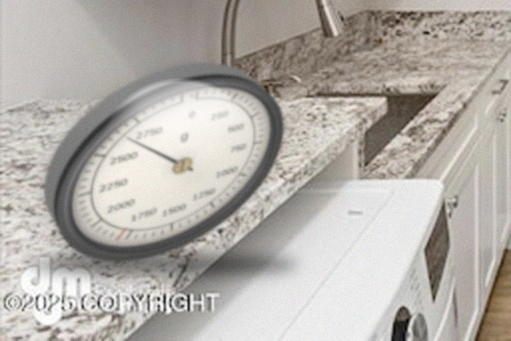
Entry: 2650; g
